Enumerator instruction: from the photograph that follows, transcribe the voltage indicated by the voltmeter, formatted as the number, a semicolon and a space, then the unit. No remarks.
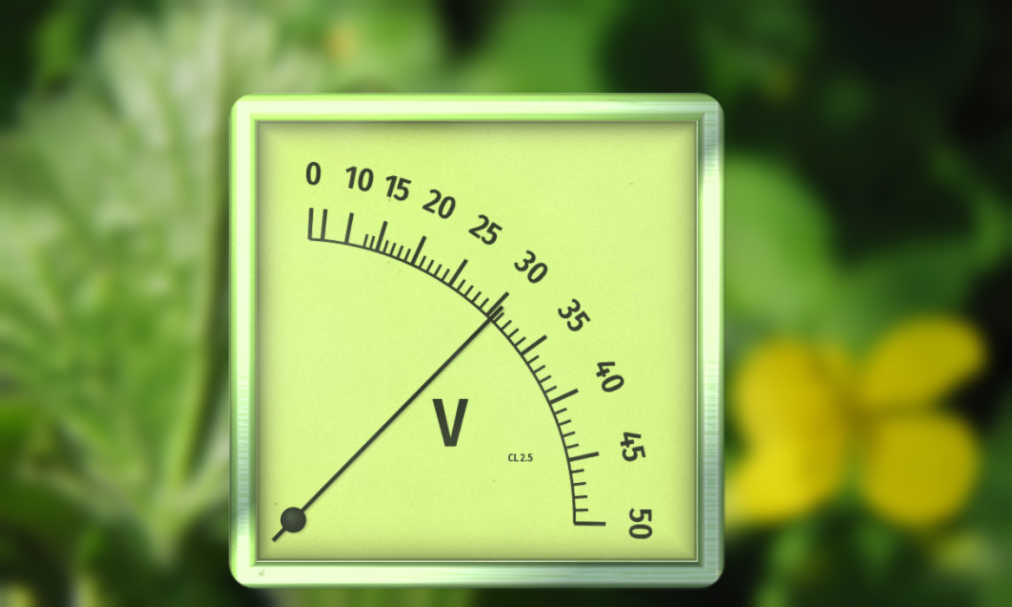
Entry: 30.5; V
